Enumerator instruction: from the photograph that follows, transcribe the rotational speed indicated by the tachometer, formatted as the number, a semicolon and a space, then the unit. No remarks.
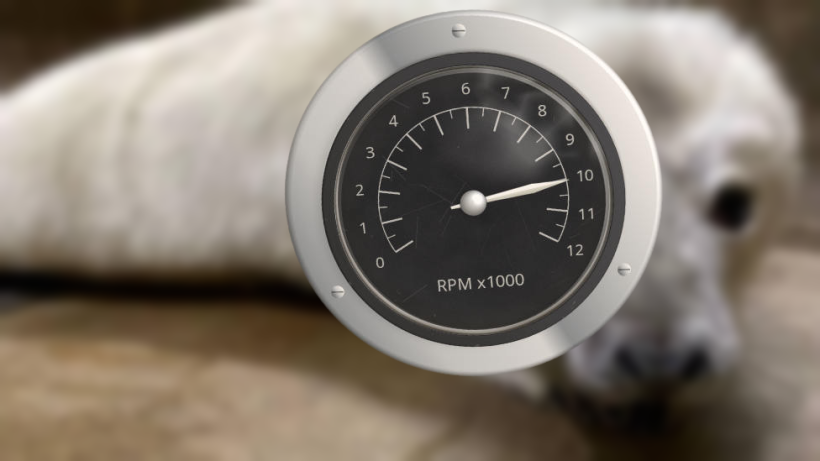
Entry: 10000; rpm
